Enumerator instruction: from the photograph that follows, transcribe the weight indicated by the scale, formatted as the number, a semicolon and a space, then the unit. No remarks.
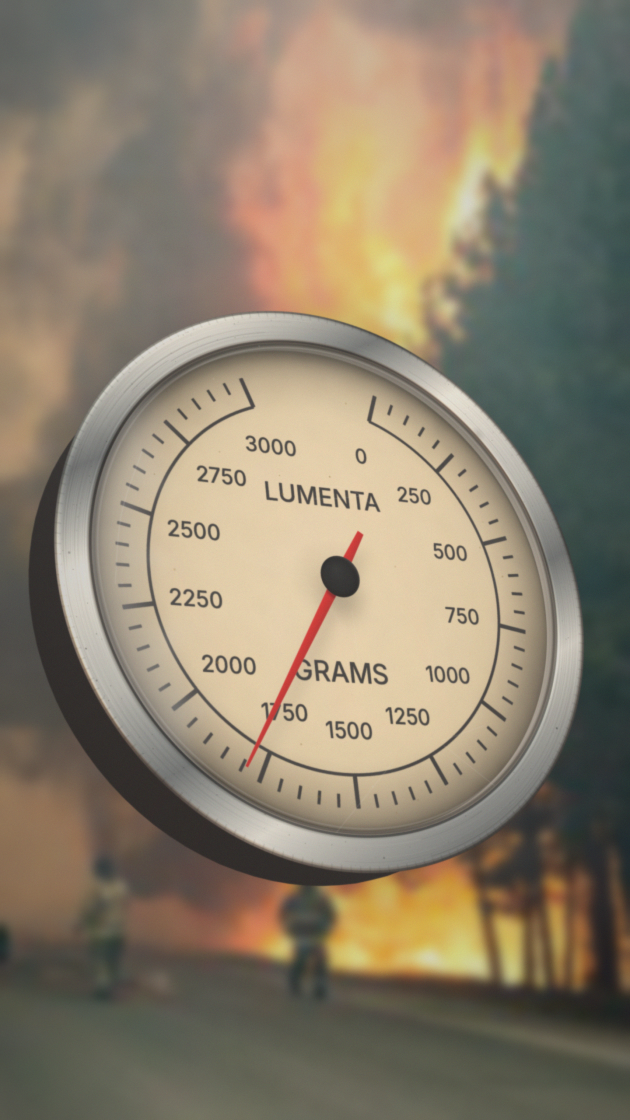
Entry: 1800; g
